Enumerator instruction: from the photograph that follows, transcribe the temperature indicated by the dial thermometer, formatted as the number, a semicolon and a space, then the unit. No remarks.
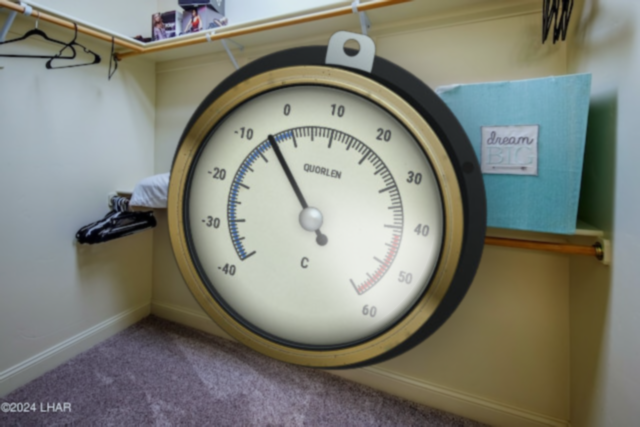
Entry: -5; °C
